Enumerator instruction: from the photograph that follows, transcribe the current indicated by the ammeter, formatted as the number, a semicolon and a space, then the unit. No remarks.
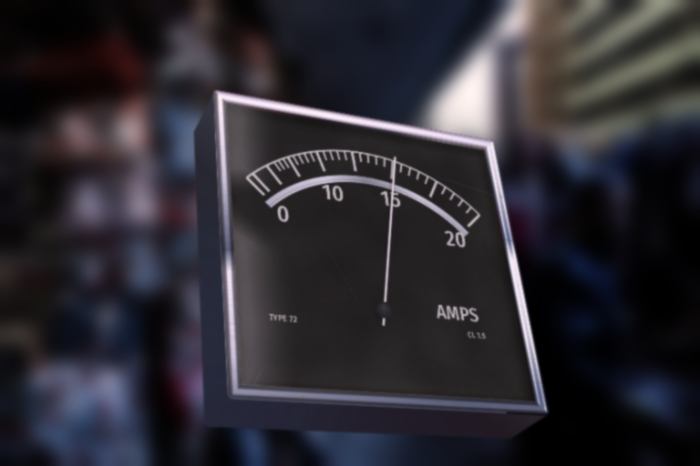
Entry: 15; A
